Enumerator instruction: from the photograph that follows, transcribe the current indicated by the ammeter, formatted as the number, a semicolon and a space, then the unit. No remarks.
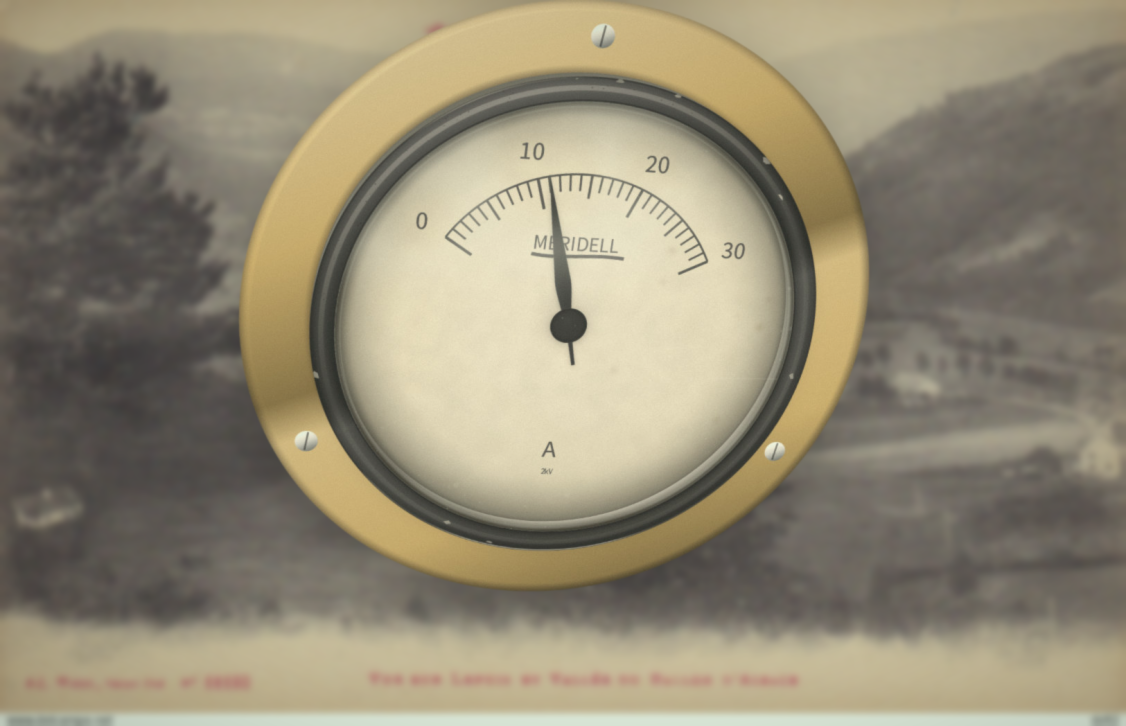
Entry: 11; A
